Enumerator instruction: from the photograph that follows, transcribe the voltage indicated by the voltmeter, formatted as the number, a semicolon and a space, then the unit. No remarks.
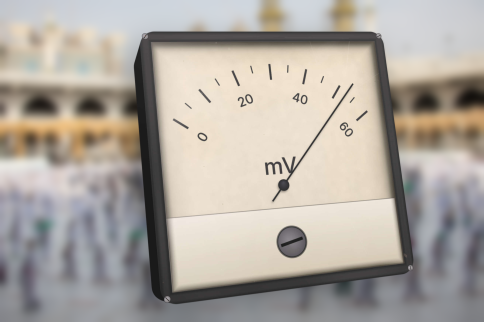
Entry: 52.5; mV
